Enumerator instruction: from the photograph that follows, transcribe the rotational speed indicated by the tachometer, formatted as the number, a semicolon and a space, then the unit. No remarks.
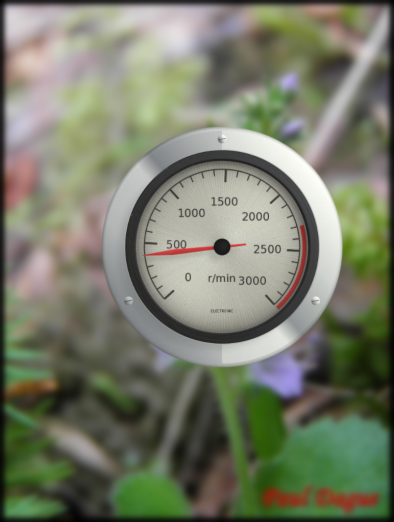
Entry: 400; rpm
